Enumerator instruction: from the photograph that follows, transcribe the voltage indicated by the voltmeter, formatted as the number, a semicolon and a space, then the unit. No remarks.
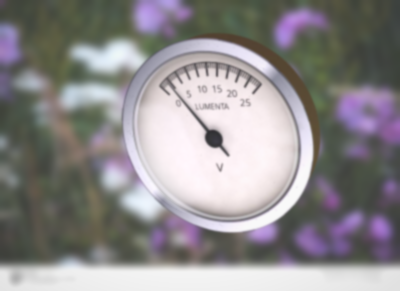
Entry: 2.5; V
